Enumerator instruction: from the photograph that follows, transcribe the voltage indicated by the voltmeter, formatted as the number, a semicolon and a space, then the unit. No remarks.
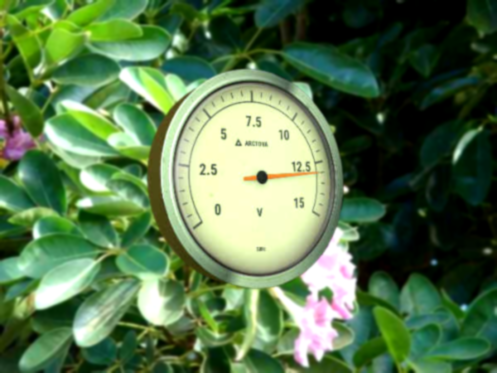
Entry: 13; V
